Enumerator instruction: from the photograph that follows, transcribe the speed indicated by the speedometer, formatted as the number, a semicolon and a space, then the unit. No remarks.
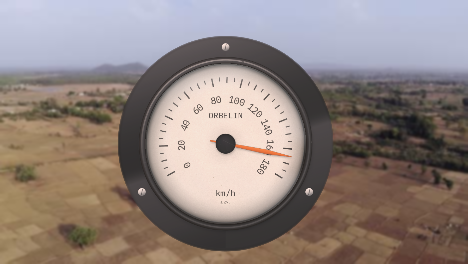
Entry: 165; km/h
